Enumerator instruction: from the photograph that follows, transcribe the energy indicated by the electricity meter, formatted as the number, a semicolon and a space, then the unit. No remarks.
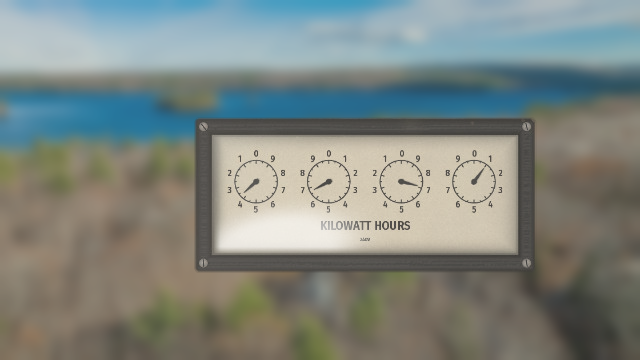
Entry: 3671; kWh
